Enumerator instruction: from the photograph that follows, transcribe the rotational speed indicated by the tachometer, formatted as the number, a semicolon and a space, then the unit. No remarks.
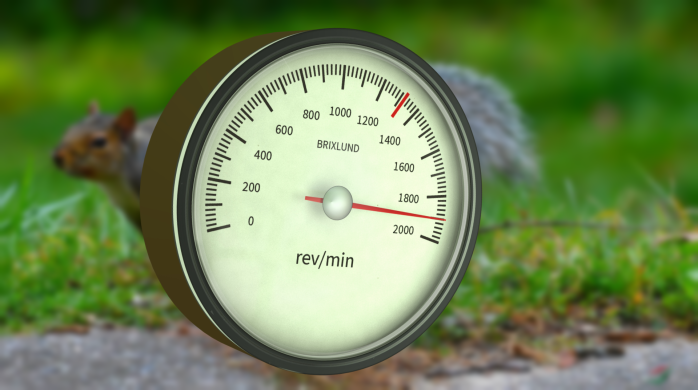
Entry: 1900; rpm
